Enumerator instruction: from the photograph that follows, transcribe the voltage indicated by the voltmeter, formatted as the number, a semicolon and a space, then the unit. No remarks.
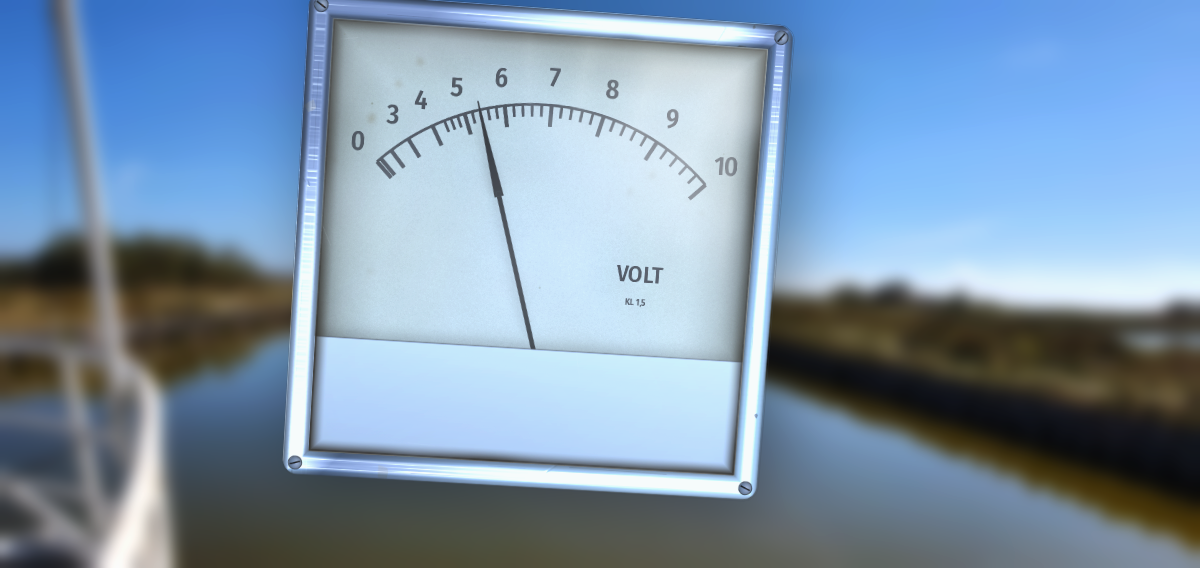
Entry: 5.4; V
